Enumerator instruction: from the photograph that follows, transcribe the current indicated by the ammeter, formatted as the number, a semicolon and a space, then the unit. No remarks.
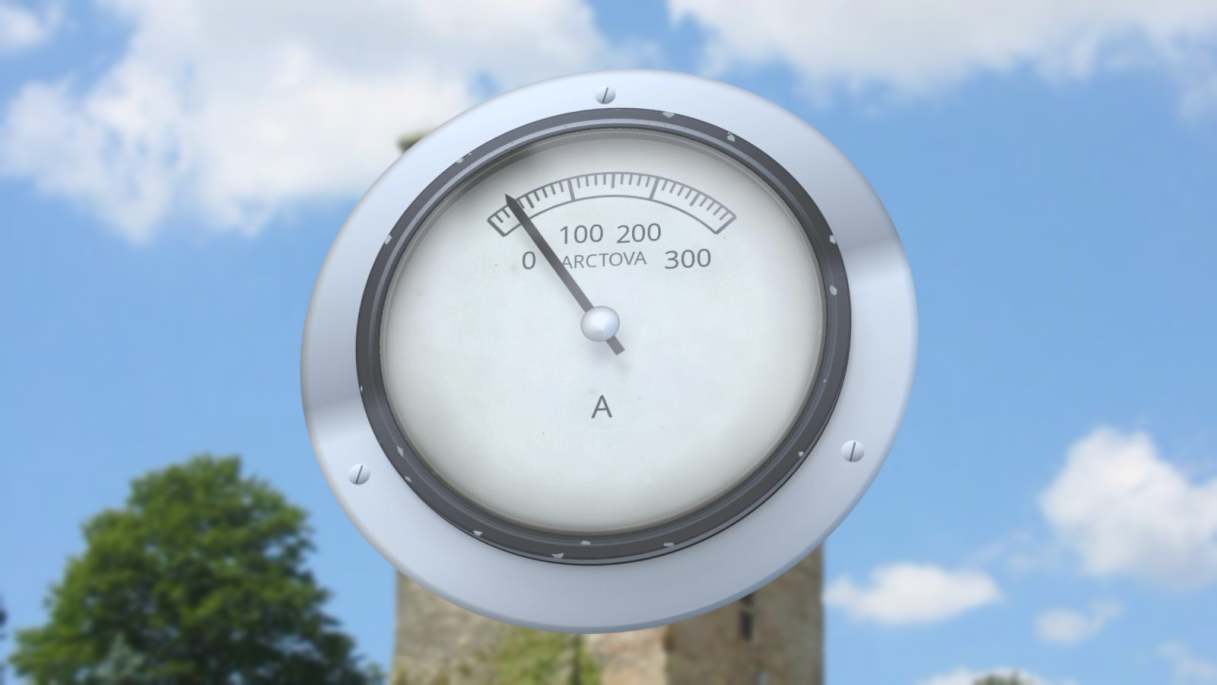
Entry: 30; A
